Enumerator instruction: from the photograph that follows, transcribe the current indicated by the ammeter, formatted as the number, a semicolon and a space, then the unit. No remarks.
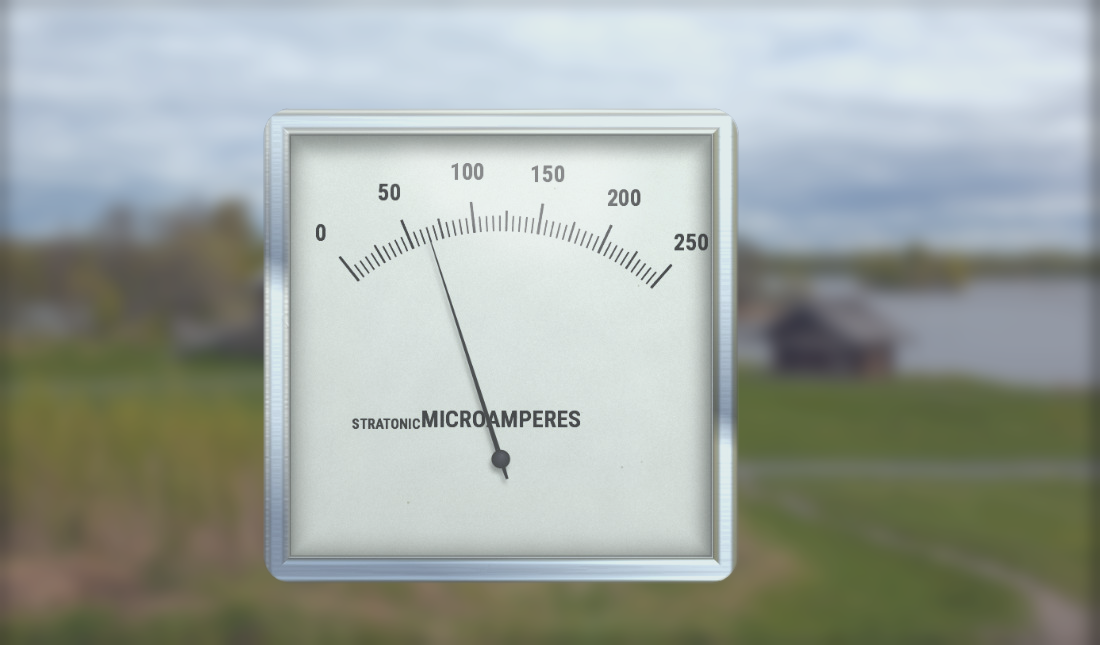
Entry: 65; µA
